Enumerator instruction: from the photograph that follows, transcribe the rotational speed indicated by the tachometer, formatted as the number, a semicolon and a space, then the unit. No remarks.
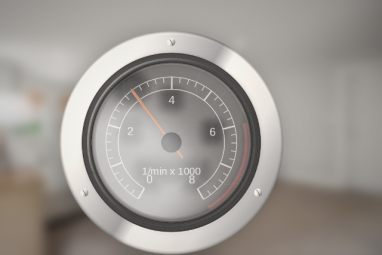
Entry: 3000; rpm
